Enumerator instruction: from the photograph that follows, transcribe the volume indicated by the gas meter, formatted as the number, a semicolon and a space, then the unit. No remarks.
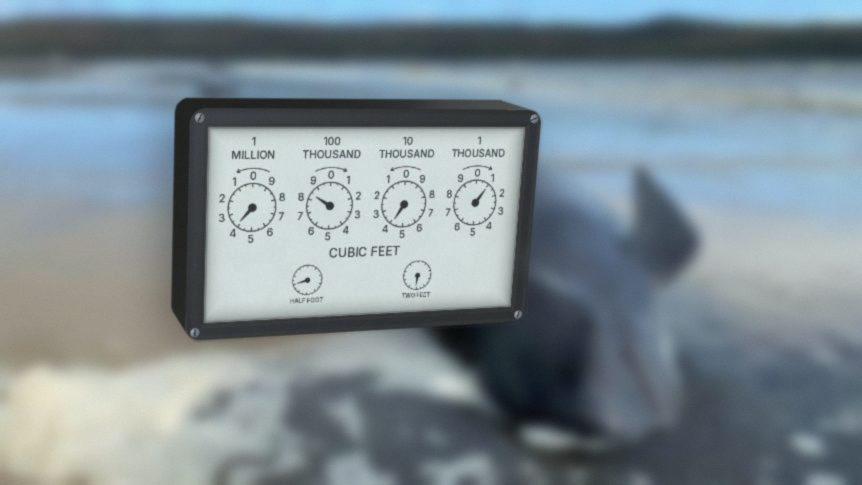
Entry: 384100; ft³
